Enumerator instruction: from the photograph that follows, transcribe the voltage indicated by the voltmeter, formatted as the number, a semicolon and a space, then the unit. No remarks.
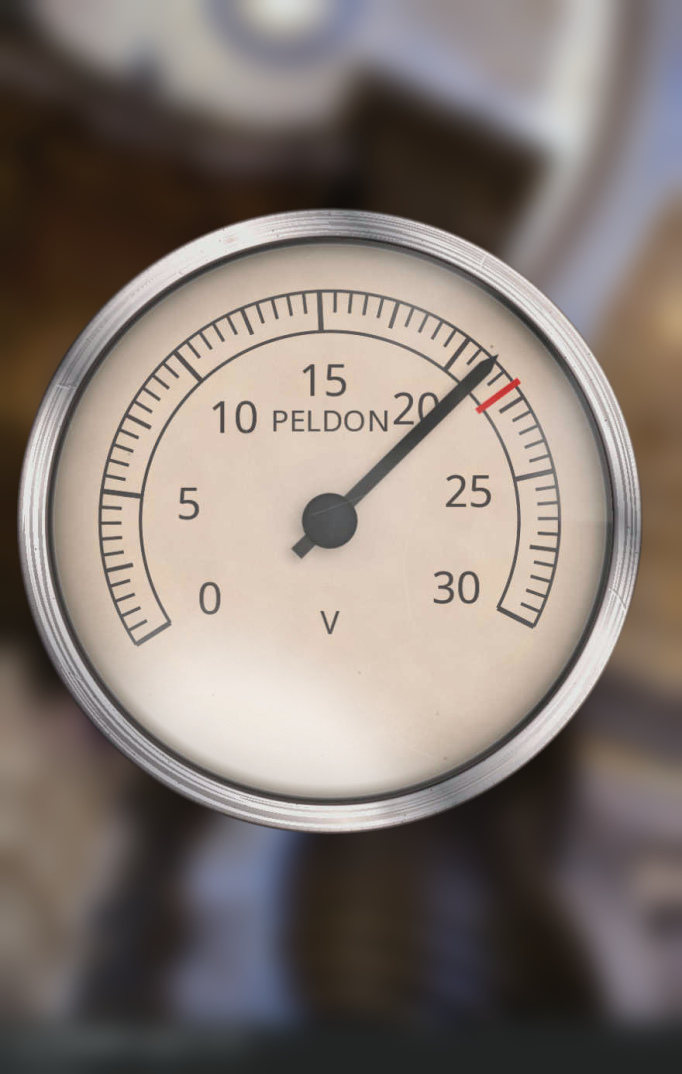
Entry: 21; V
